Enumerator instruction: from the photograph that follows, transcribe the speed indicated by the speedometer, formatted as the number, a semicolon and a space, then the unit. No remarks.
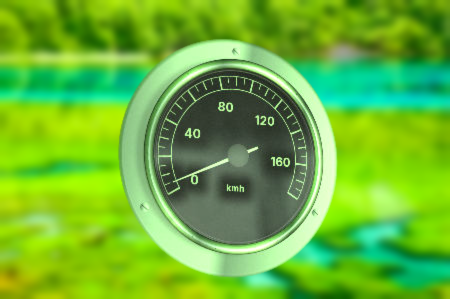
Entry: 5; km/h
